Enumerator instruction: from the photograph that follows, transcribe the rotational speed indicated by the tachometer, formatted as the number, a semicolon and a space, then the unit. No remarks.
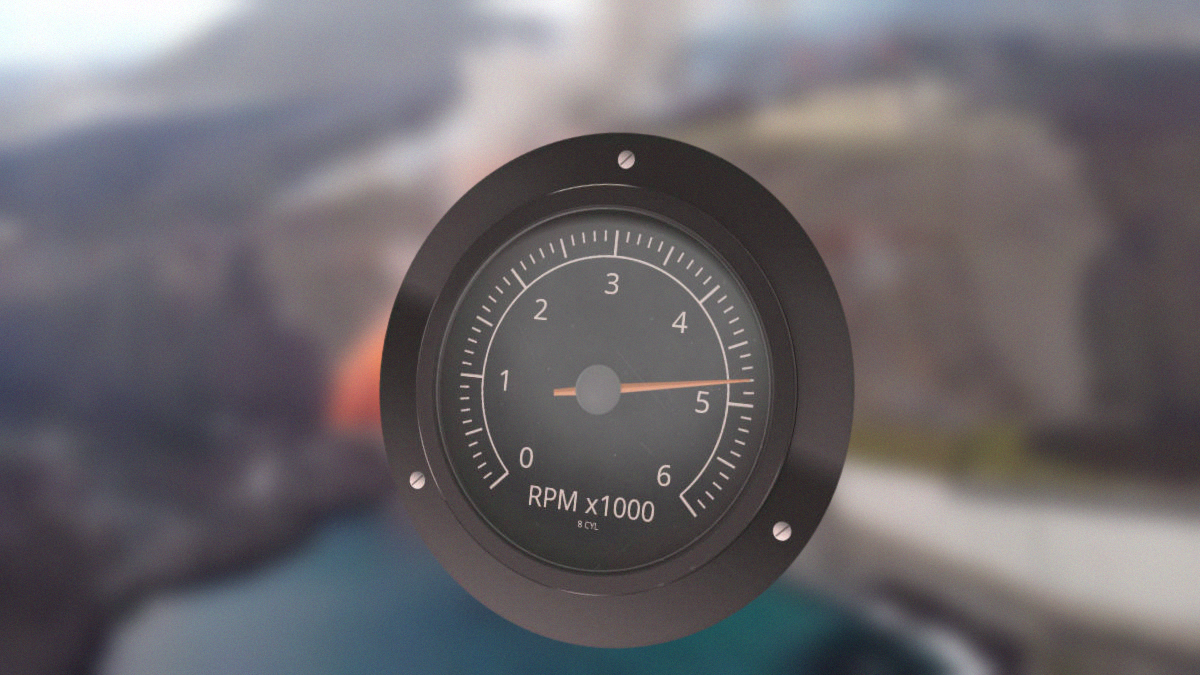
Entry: 4800; rpm
